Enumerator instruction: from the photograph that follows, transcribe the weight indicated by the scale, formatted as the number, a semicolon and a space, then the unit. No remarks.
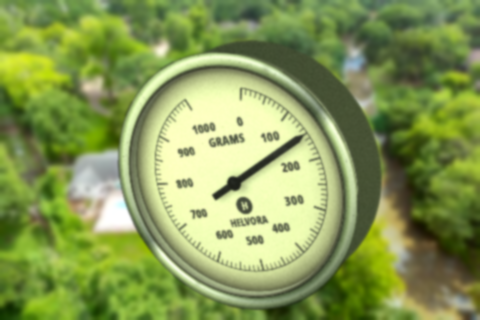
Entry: 150; g
